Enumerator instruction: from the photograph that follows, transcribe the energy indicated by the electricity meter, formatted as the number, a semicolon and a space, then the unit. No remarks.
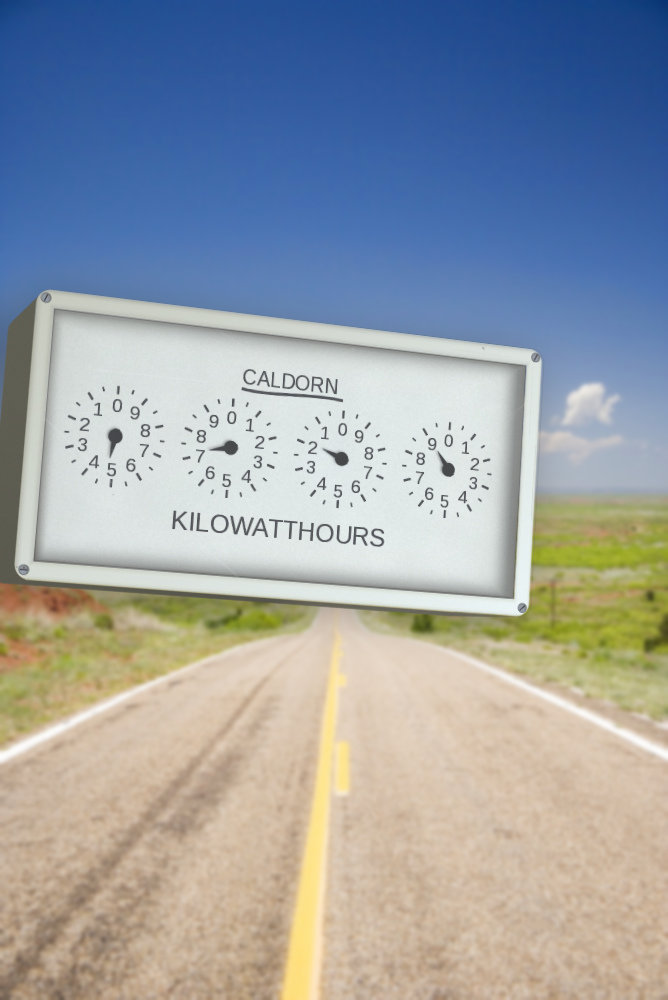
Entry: 4719; kWh
